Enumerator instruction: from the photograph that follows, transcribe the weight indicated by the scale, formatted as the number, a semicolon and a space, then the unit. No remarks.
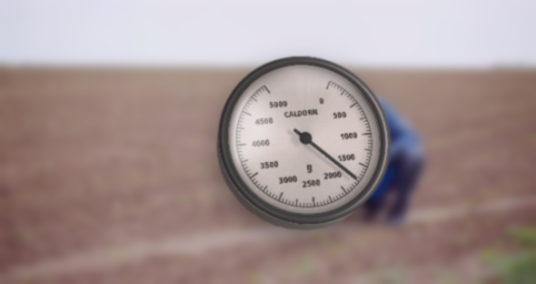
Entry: 1750; g
